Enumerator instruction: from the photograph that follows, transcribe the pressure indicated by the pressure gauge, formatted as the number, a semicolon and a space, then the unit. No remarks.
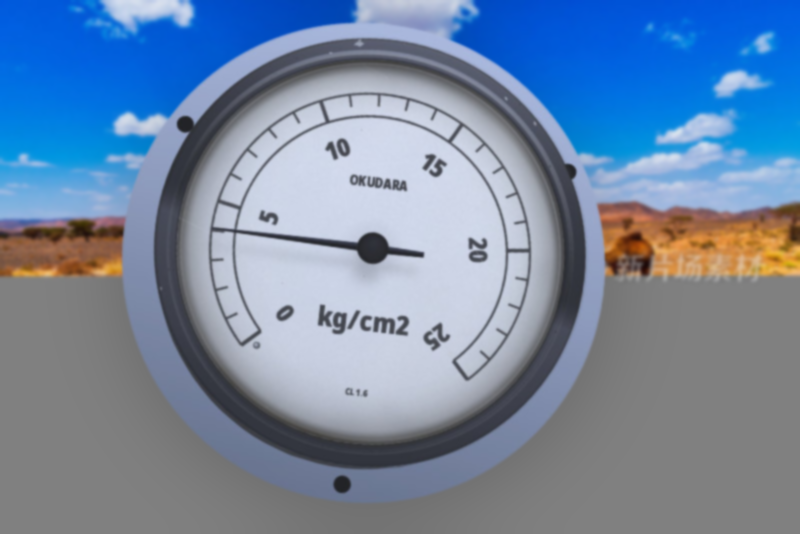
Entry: 4; kg/cm²
